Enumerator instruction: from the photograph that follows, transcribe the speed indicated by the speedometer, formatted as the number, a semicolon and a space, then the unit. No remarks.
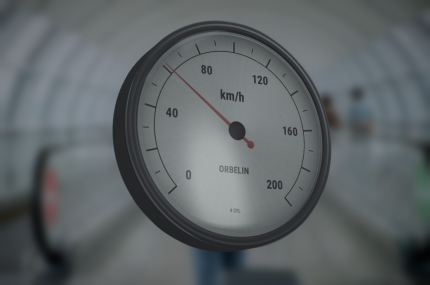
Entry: 60; km/h
